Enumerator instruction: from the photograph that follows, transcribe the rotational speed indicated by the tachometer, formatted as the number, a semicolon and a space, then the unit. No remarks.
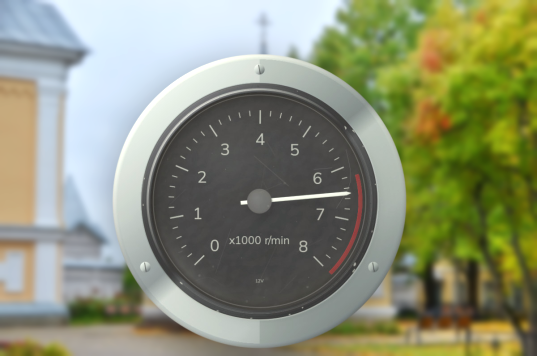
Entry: 6500; rpm
